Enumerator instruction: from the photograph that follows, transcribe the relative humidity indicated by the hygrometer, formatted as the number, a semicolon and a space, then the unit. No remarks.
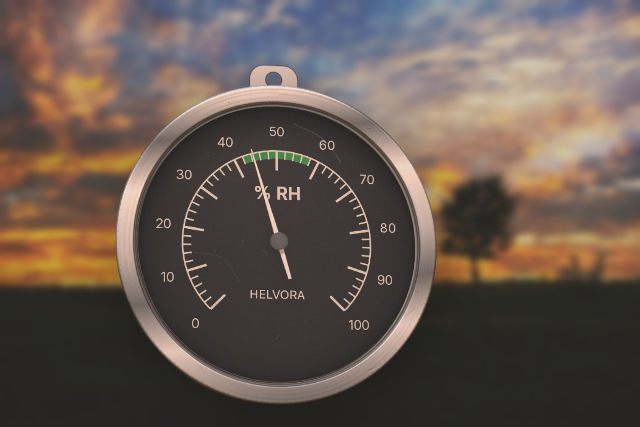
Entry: 44; %
